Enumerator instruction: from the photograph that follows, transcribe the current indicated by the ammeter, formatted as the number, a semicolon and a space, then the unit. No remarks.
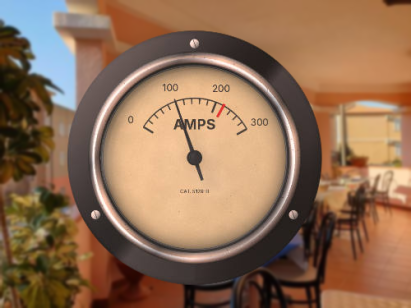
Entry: 100; A
